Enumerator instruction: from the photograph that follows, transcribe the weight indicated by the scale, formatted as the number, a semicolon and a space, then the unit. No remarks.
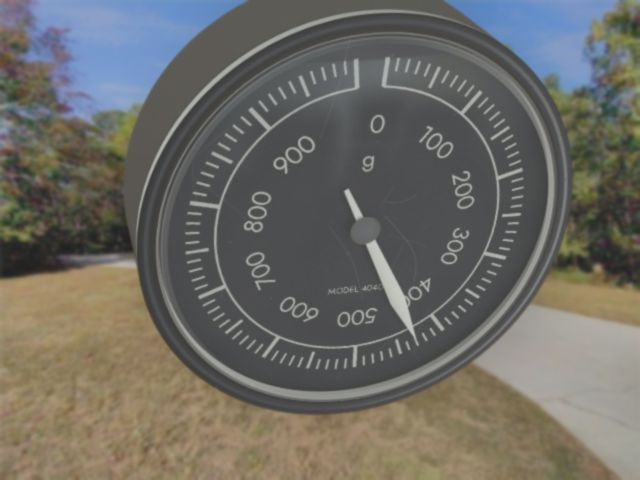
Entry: 430; g
